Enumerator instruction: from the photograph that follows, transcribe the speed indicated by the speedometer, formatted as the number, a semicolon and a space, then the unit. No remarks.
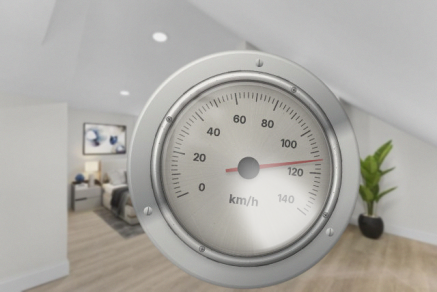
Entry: 114; km/h
